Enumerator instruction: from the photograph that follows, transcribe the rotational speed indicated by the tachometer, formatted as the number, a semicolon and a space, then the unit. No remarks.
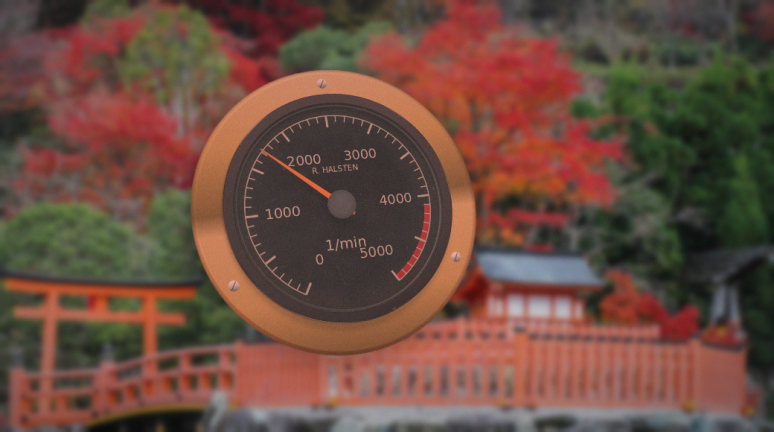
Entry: 1700; rpm
